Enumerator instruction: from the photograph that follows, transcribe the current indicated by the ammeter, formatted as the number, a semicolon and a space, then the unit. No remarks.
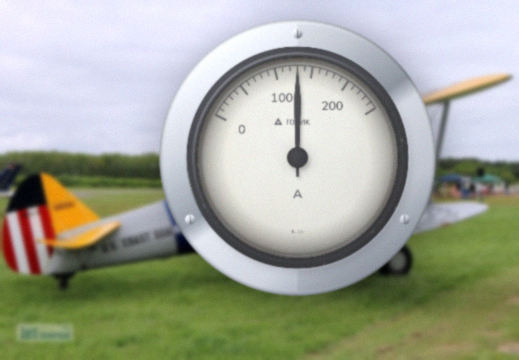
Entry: 130; A
